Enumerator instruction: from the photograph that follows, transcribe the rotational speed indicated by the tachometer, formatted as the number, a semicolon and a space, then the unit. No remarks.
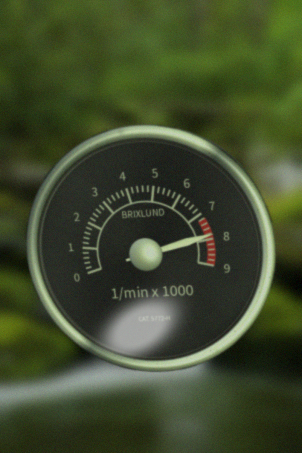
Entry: 7800; rpm
